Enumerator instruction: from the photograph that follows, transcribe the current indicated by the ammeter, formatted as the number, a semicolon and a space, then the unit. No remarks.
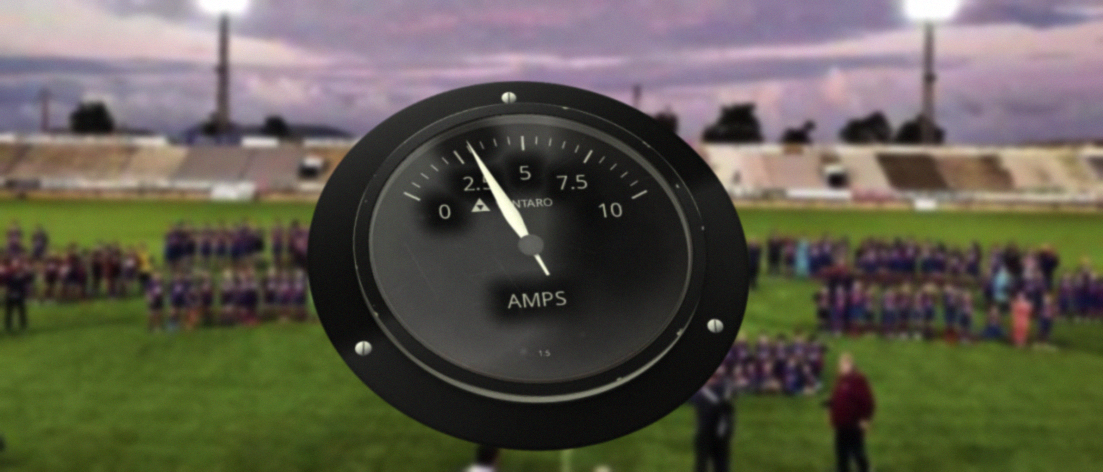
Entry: 3; A
